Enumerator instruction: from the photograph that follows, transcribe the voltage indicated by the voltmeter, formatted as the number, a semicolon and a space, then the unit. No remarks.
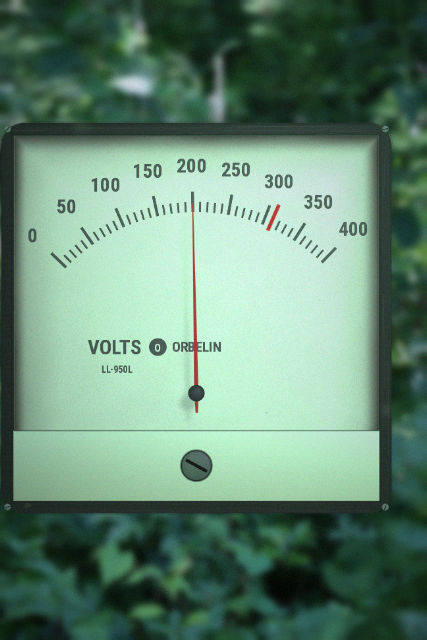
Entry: 200; V
